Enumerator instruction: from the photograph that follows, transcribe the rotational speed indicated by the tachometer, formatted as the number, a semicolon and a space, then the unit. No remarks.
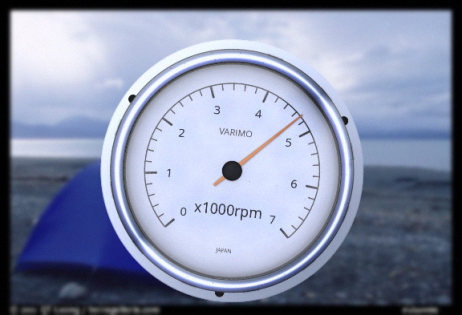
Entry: 4700; rpm
